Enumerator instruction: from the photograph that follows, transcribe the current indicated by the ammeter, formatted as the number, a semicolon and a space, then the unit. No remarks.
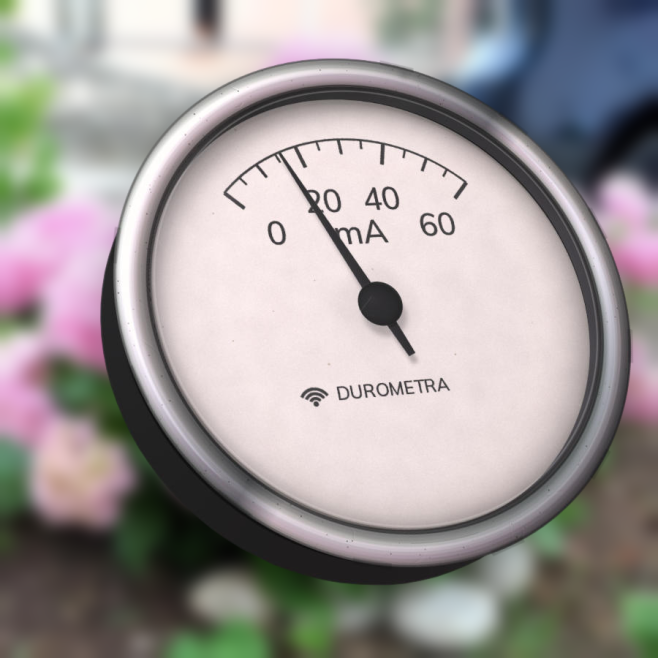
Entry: 15; mA
